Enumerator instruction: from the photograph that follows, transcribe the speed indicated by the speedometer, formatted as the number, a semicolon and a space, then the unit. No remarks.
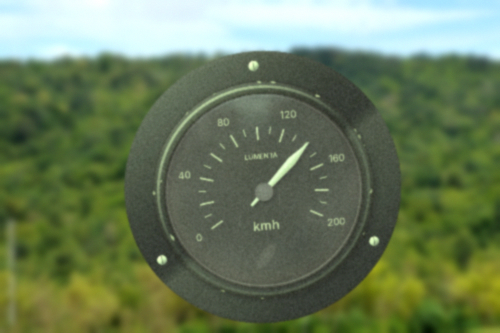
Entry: 140; km/h
